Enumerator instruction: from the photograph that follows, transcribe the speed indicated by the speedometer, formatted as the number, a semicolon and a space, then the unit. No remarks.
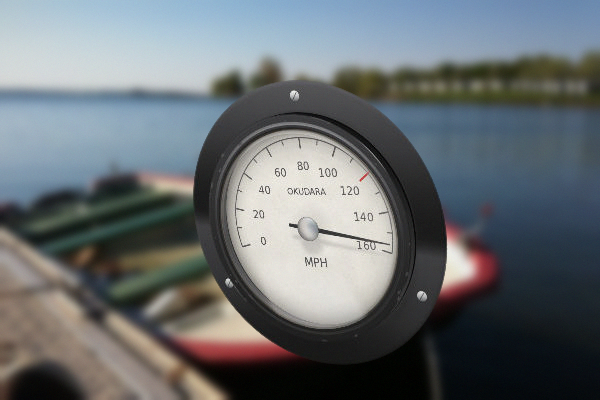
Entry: 155; mph
